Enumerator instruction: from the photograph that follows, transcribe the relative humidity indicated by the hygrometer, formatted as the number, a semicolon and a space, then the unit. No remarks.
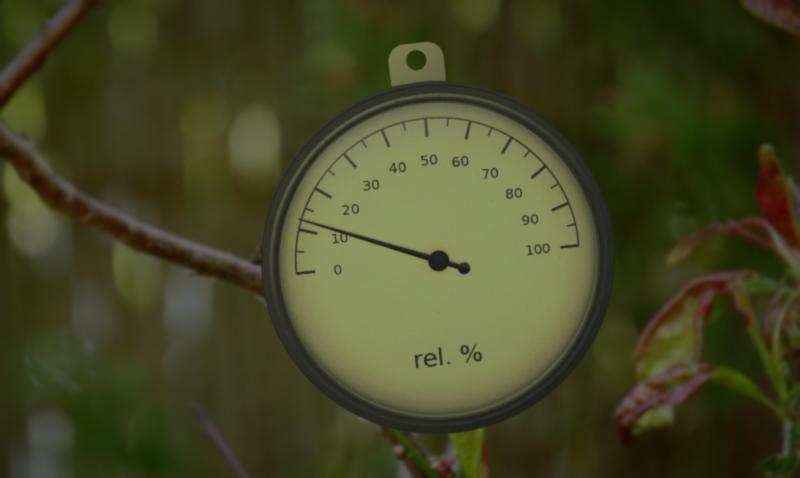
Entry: 12.5; %
